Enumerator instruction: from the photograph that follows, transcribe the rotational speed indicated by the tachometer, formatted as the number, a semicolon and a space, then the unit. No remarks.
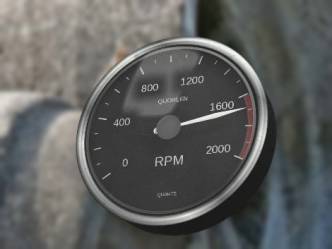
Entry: 1700; rpm
